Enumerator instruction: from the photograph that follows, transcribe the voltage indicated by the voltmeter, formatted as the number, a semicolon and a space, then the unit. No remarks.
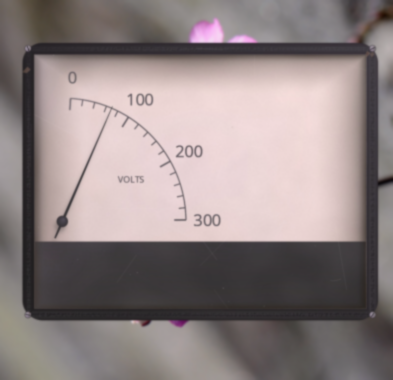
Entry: 70; V
